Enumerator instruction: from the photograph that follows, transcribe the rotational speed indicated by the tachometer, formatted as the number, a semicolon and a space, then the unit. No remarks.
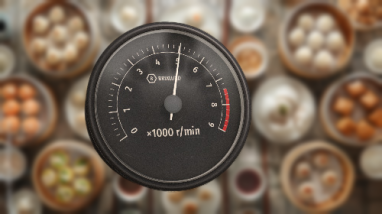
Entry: 5000; rpm
